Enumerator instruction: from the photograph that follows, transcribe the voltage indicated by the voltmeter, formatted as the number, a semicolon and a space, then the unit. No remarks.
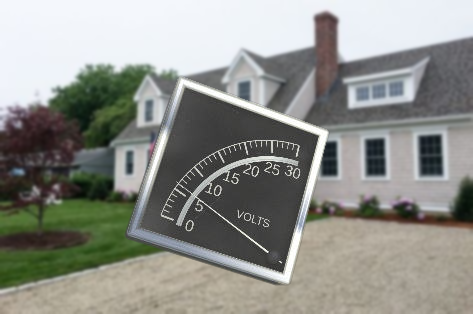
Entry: 6; V
